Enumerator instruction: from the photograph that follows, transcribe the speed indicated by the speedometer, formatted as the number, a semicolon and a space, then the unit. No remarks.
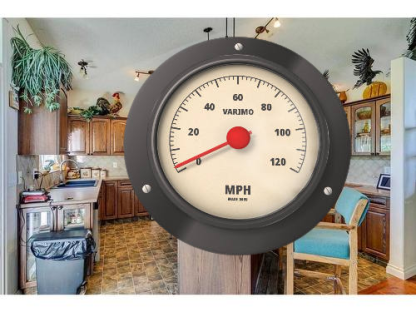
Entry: 2; mph
